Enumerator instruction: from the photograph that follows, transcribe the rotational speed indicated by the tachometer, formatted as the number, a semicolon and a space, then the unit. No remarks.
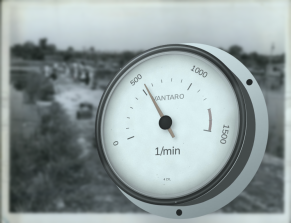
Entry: 550; rpm
